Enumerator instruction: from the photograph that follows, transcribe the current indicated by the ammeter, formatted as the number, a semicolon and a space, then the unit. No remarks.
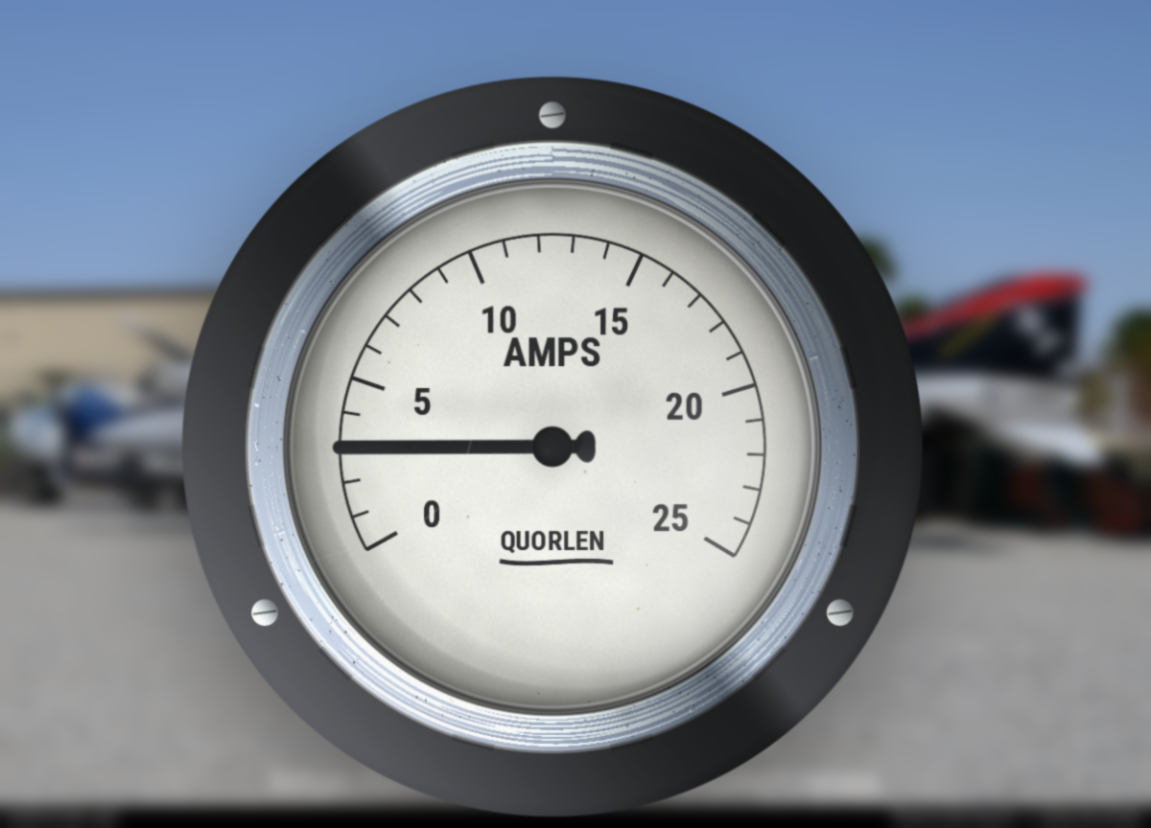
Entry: 3; A
